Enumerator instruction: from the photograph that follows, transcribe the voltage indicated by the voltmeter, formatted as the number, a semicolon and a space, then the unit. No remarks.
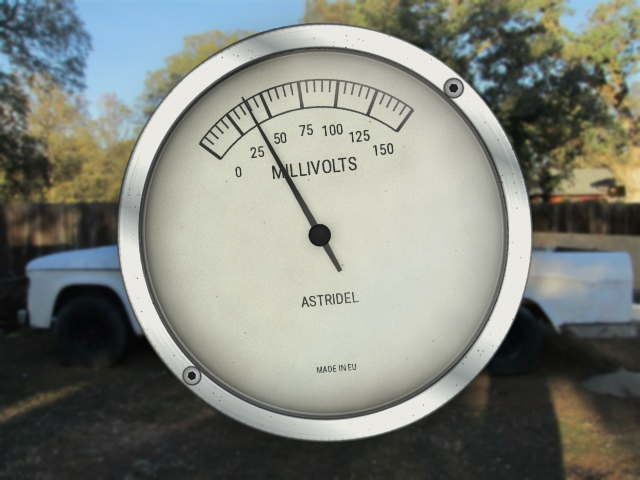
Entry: 40; mV
